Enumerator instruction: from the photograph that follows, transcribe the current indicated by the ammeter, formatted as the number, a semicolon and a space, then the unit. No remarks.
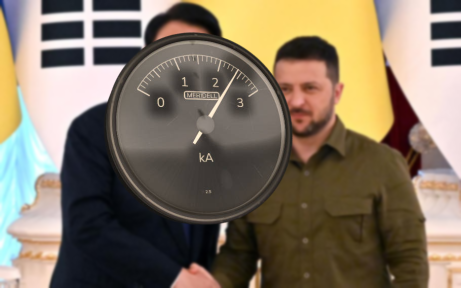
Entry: 2.4; kA
